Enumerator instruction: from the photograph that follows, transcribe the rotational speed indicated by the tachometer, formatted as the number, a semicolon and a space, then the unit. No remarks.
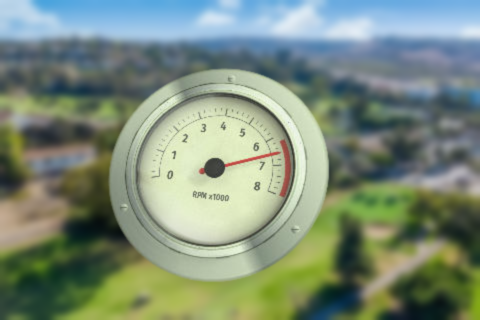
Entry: 6600; rpm
